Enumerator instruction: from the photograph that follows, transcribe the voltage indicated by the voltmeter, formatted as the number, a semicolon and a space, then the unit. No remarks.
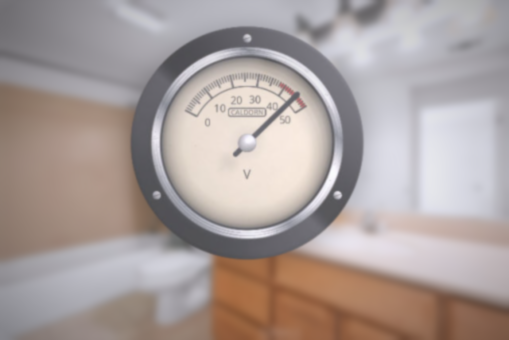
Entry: 45; V
